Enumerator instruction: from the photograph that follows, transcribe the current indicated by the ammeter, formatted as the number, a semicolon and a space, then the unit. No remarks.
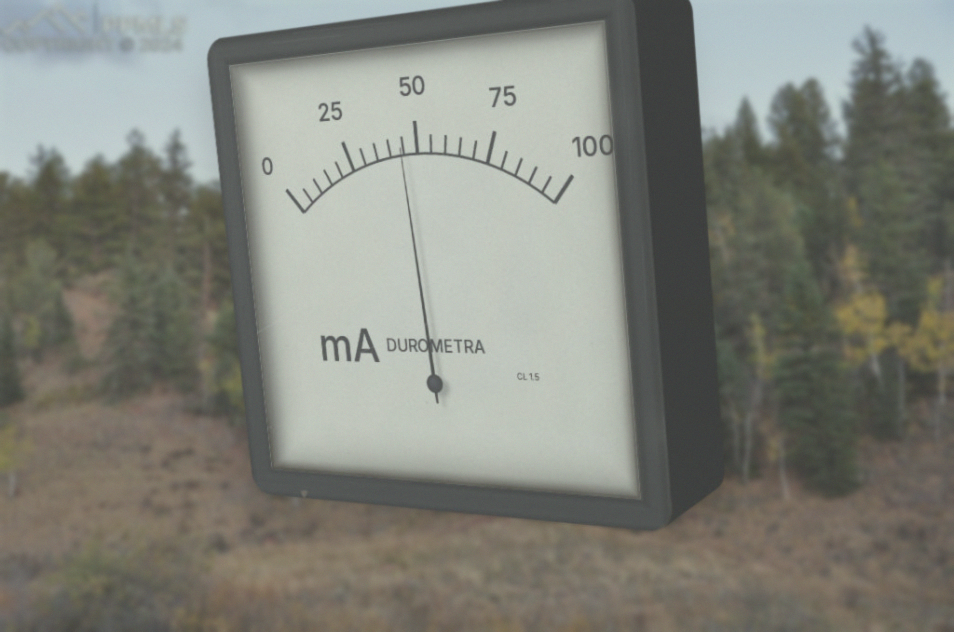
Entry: 45; mA
